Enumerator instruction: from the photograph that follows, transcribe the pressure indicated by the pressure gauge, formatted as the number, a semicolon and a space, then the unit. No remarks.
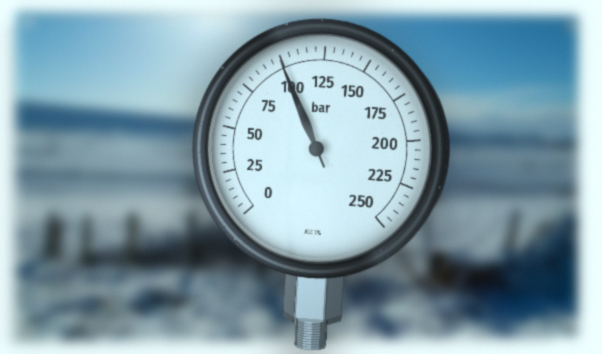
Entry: 100; bar
